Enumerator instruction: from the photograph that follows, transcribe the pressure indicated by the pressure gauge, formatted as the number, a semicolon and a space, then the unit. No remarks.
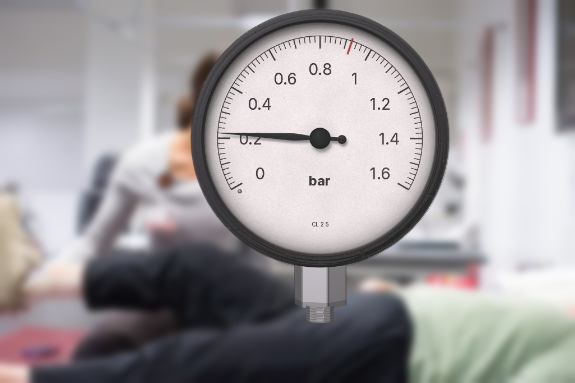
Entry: 0.22; bar
